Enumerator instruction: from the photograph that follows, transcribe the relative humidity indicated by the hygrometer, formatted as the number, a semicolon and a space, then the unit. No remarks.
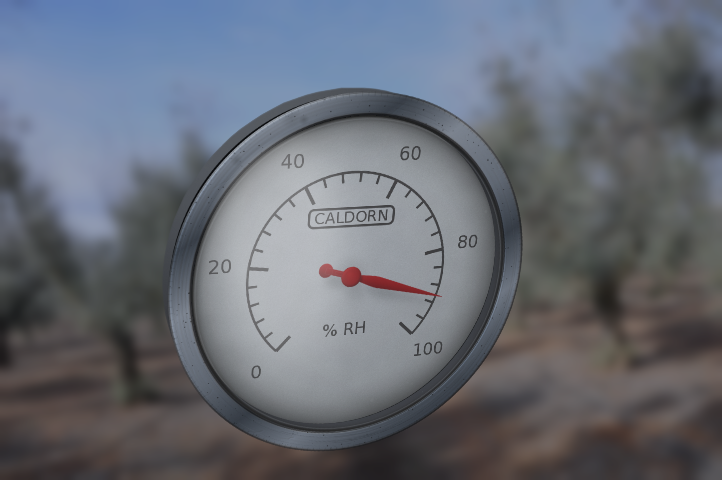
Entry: 90; %
